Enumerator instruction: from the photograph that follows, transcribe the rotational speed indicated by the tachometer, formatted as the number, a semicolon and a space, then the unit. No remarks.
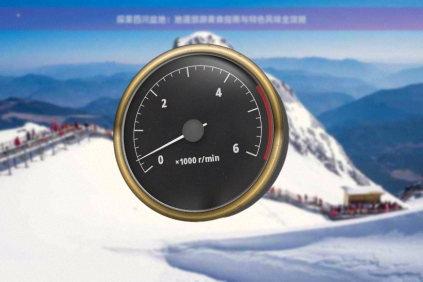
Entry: 300; rpm
